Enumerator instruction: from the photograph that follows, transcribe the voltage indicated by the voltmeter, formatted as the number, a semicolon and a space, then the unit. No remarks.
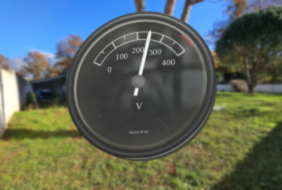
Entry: 250; V
